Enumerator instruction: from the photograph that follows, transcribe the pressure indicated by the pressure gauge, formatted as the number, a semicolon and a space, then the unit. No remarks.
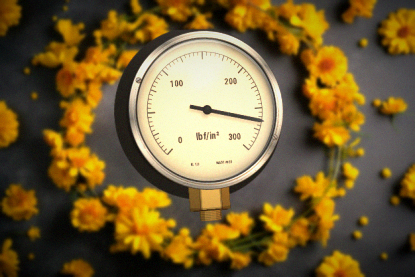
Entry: 265; psi
